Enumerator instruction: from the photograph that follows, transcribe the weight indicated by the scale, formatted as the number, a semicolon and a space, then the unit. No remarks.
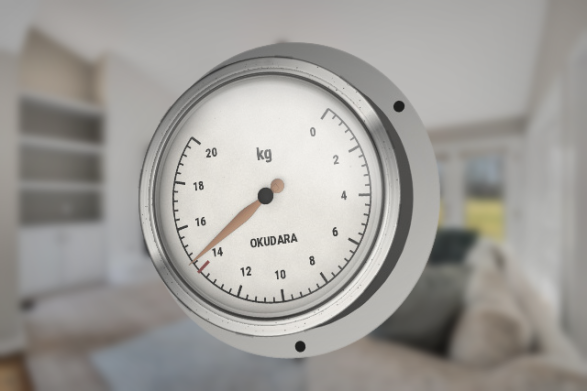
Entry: 14.4; kg
